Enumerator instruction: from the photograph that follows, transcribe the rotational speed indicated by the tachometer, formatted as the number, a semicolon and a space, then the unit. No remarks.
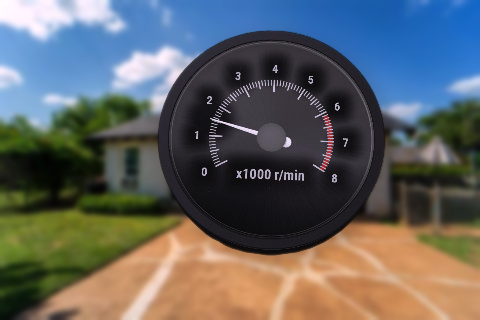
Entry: 1500; rpm
